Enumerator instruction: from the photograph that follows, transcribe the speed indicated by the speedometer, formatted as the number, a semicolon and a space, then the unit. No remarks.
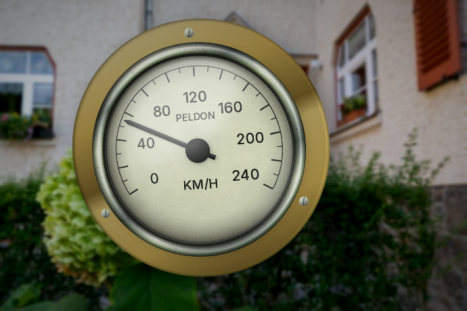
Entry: 55; km/h
